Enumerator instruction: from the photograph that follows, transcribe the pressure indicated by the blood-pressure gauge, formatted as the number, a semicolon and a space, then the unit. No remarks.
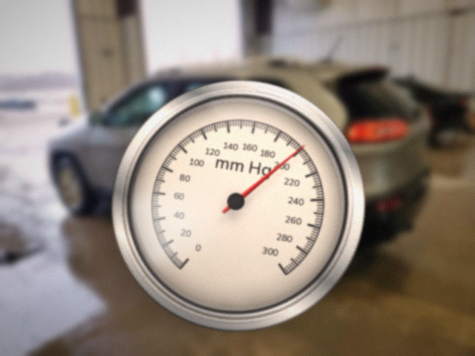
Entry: 200; mmHg
